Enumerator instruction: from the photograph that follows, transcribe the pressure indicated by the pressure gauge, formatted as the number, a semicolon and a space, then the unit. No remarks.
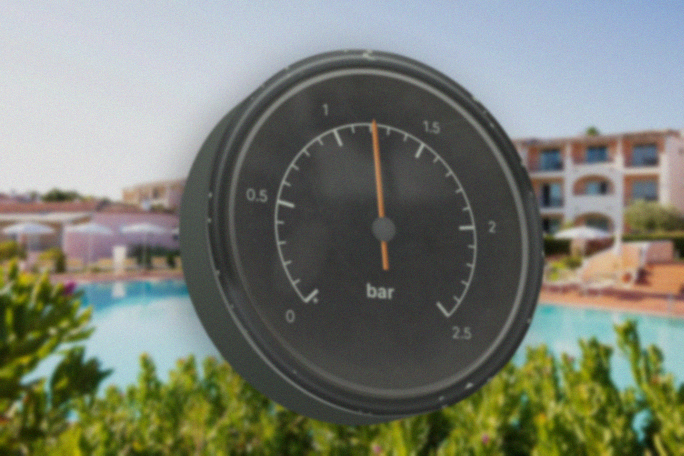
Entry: 1.2; bar
